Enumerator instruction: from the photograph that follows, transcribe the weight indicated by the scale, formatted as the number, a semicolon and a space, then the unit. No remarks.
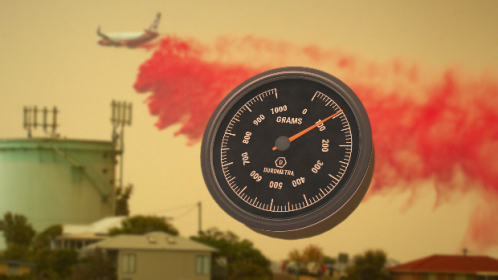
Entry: 100; g
